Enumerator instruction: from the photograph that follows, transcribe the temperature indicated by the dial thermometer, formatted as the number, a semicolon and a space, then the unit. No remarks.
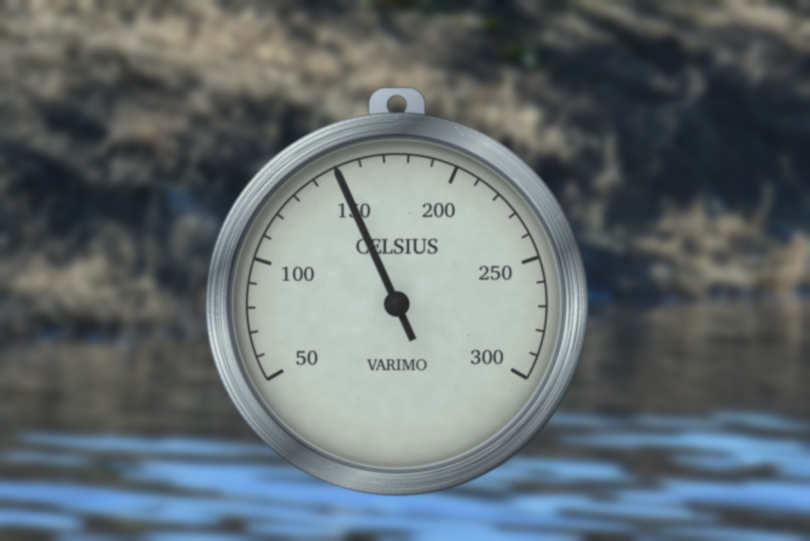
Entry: 150; °C
